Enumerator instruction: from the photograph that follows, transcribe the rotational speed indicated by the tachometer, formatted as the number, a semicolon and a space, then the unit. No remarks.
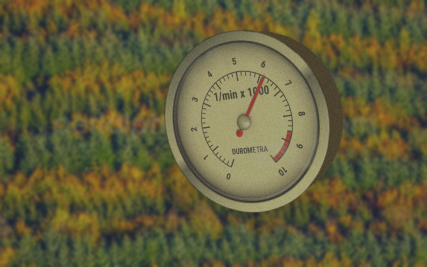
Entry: 6200; rpm
